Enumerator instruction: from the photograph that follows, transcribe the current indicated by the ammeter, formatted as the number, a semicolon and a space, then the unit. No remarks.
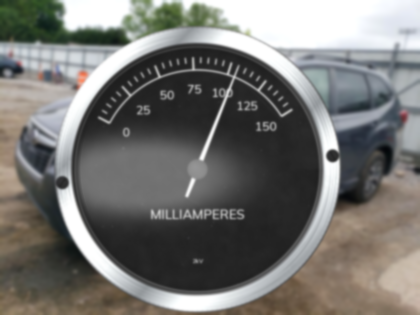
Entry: 105; mA
